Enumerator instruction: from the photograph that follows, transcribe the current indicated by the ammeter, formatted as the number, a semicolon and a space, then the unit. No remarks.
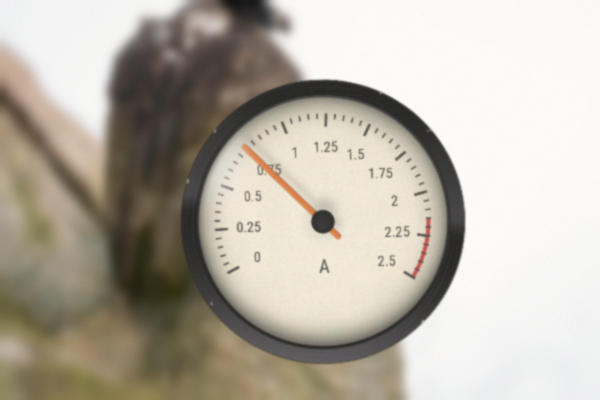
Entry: 0.75; A
